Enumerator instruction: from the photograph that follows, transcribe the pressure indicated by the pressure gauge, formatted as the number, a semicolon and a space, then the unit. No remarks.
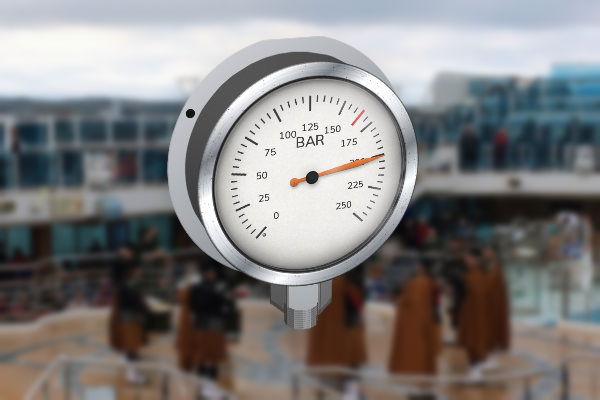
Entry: 200; bar
